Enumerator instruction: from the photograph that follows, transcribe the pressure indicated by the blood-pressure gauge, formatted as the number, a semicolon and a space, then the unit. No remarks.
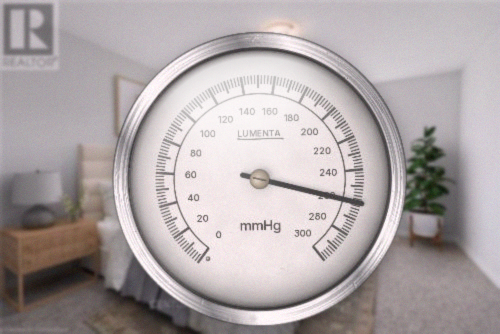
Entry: 260; mmHg
